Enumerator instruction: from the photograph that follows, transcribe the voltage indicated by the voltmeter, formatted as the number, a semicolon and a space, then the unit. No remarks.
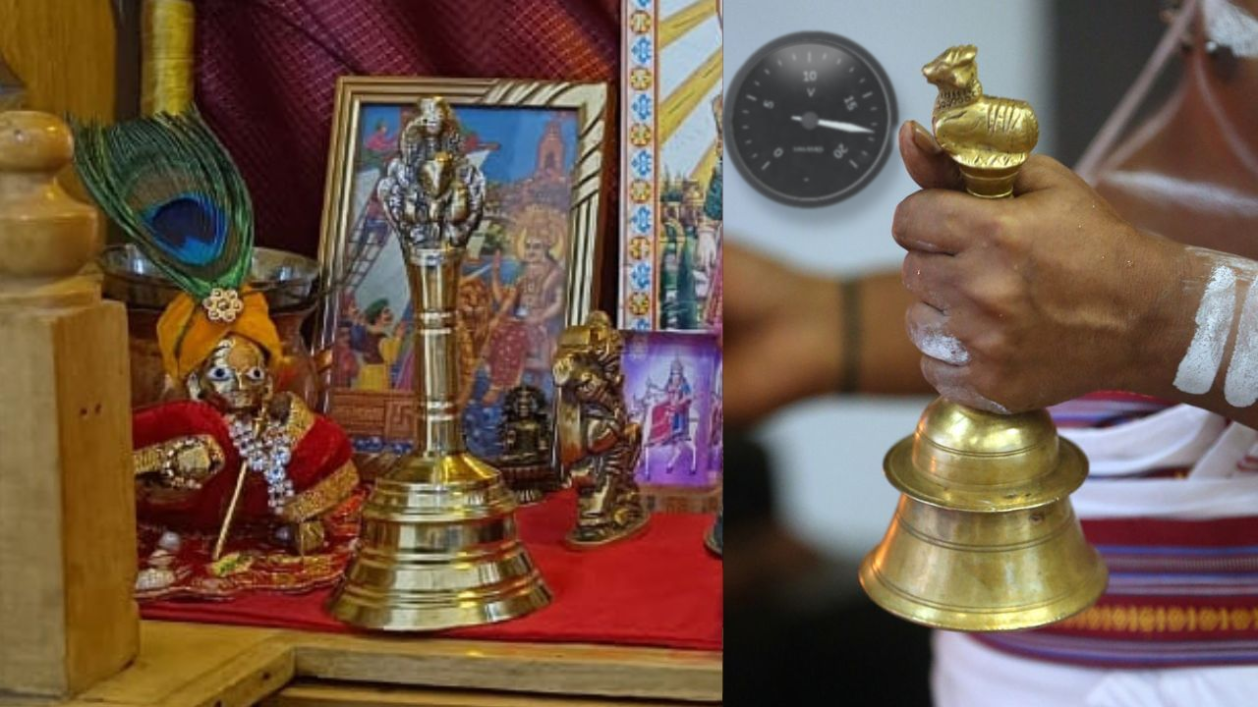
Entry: 17.5; V
